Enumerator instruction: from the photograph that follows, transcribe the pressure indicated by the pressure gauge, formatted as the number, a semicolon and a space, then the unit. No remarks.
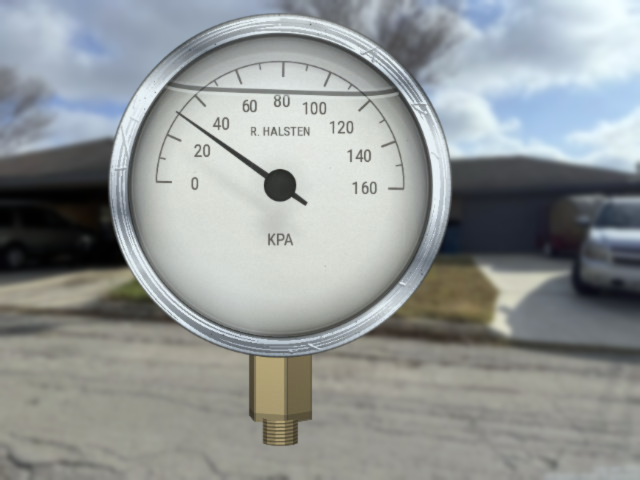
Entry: 30; kPa
